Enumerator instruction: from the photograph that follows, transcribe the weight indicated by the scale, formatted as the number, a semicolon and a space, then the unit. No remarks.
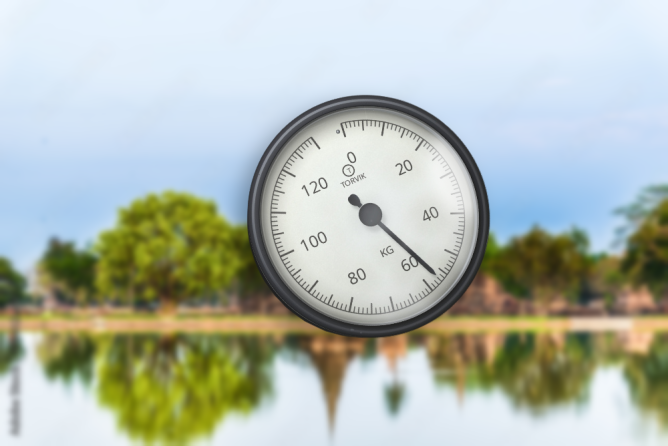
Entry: 57; kg
